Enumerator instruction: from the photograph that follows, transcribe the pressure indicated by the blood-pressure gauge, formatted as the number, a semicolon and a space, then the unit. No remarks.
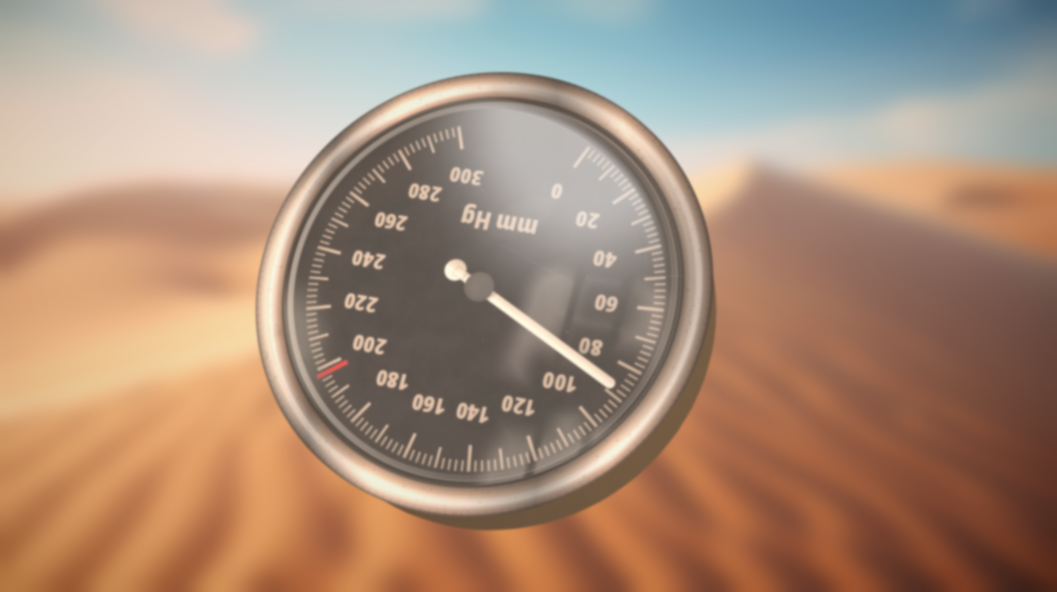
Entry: 88; mmHg
